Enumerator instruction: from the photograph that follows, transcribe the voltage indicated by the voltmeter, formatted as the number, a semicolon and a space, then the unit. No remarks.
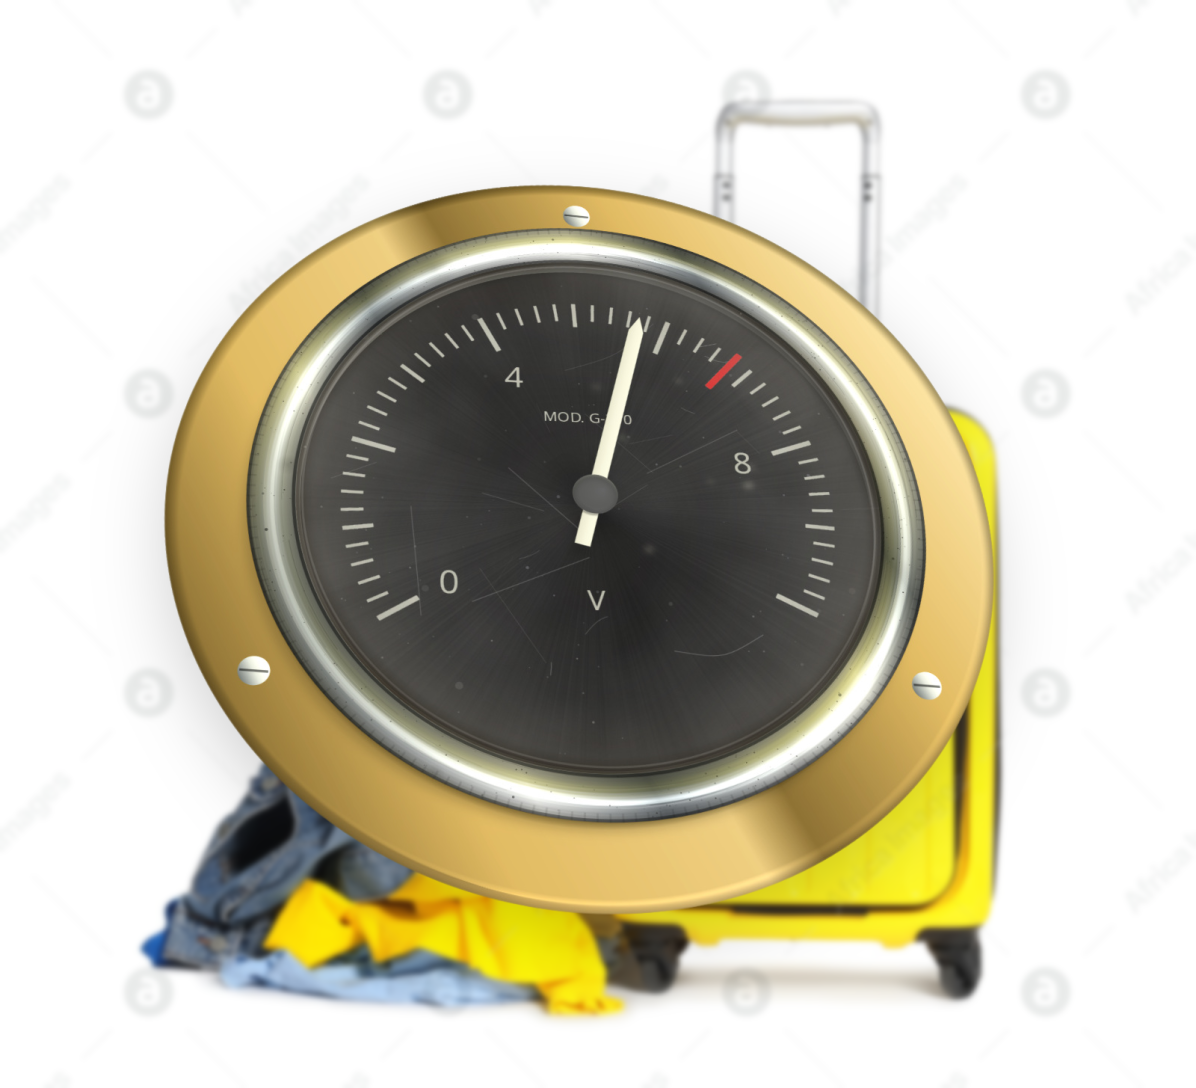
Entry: 5.7; V
